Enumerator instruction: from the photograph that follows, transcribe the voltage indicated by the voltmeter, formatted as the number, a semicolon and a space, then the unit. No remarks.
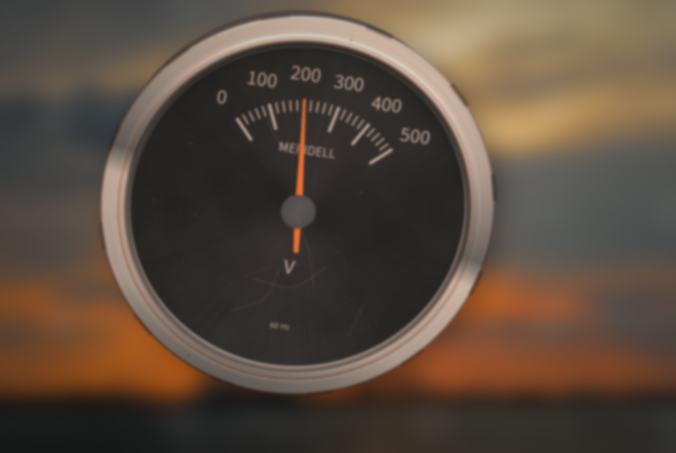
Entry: 200; V
